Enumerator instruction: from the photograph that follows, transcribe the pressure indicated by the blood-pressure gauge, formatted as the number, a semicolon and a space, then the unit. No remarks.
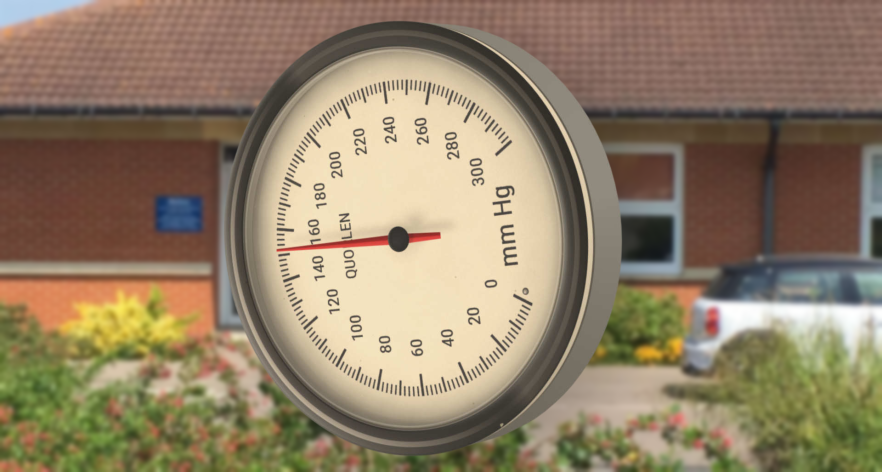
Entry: 152; mmHg
